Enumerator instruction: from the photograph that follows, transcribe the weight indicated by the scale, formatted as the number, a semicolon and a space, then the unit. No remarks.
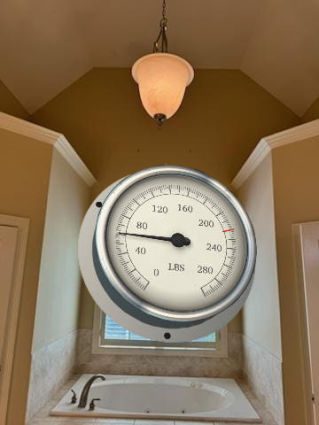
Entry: 60; lb
